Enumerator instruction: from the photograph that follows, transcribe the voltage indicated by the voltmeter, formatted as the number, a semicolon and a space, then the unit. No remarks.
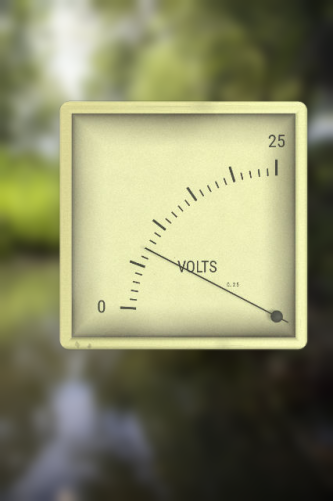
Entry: 7; V
